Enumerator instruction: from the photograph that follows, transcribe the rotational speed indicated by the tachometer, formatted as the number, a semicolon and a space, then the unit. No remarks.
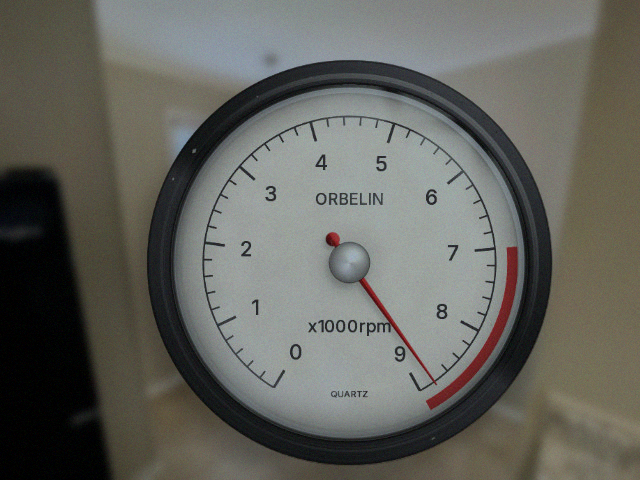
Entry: 8800; rpm
